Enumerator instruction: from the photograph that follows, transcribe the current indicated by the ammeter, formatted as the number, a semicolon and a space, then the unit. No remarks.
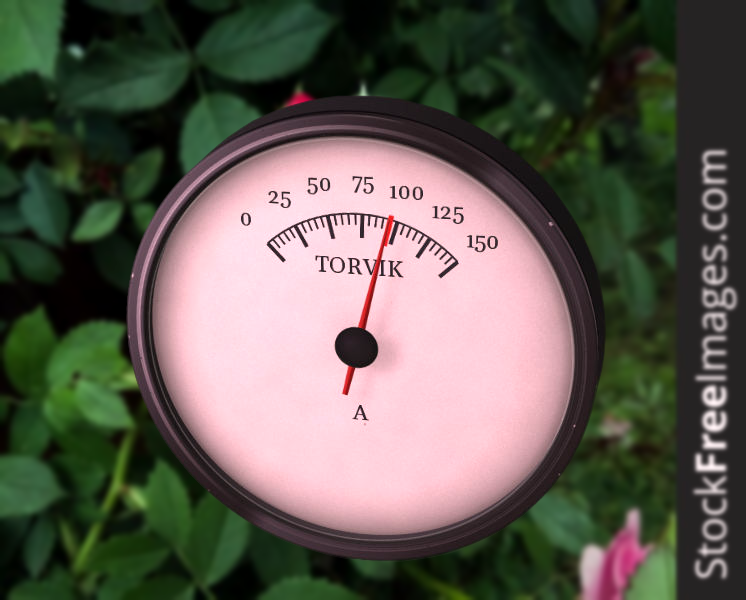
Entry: 95; A
